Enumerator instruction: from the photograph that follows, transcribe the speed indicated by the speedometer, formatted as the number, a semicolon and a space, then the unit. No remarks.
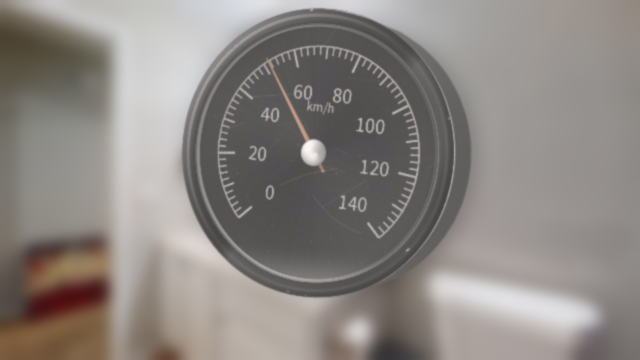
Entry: 52; km/h
